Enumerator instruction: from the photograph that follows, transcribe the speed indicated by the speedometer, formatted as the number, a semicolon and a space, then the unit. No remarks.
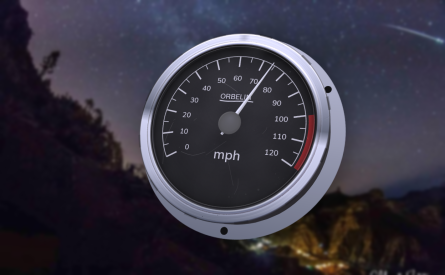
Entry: 75; mph
